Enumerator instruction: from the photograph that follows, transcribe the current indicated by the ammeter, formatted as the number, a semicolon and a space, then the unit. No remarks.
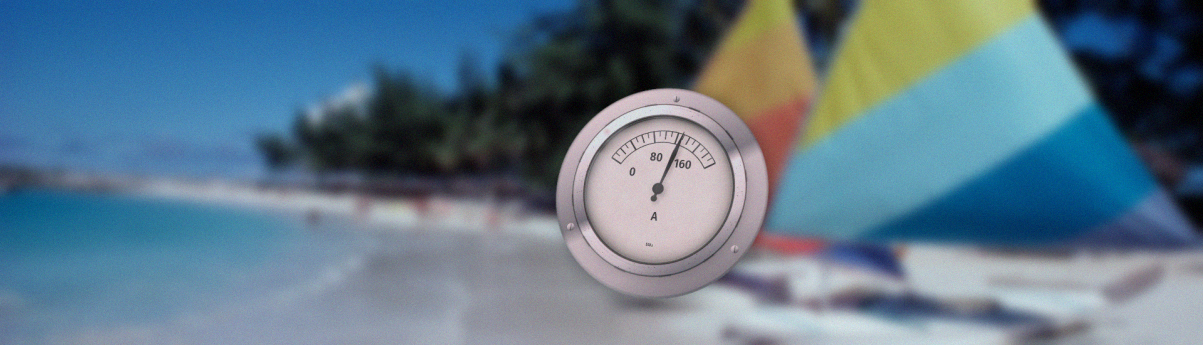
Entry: 130; A
